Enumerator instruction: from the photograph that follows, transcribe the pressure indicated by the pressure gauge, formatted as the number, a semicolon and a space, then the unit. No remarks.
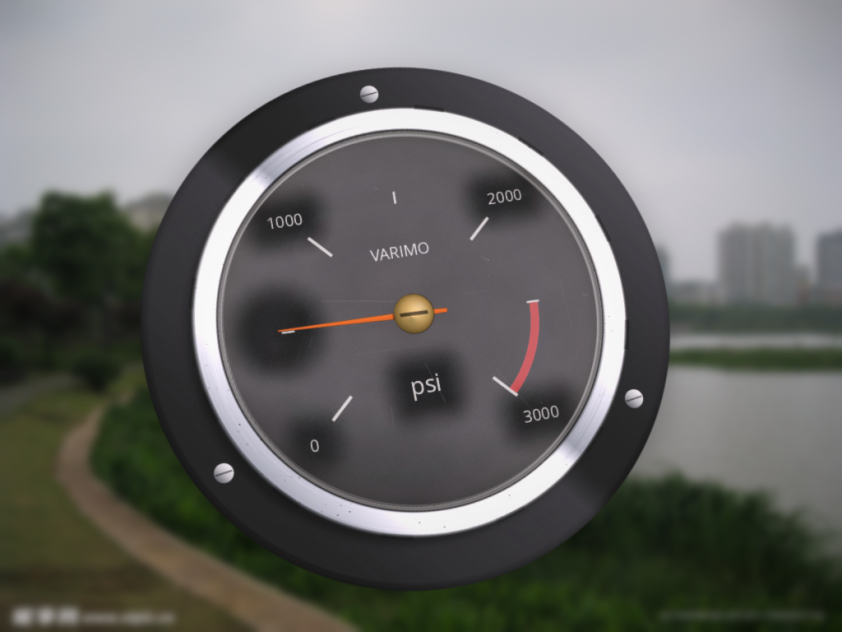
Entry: 500; psi
